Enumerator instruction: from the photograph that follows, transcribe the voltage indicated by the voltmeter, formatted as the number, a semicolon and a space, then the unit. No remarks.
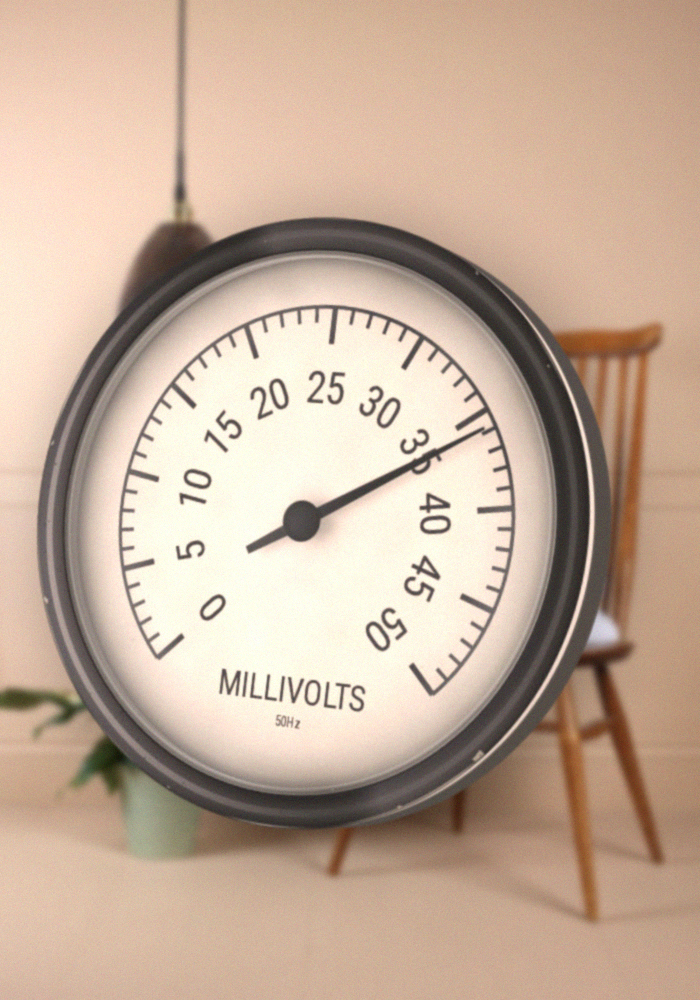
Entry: 36; mV
